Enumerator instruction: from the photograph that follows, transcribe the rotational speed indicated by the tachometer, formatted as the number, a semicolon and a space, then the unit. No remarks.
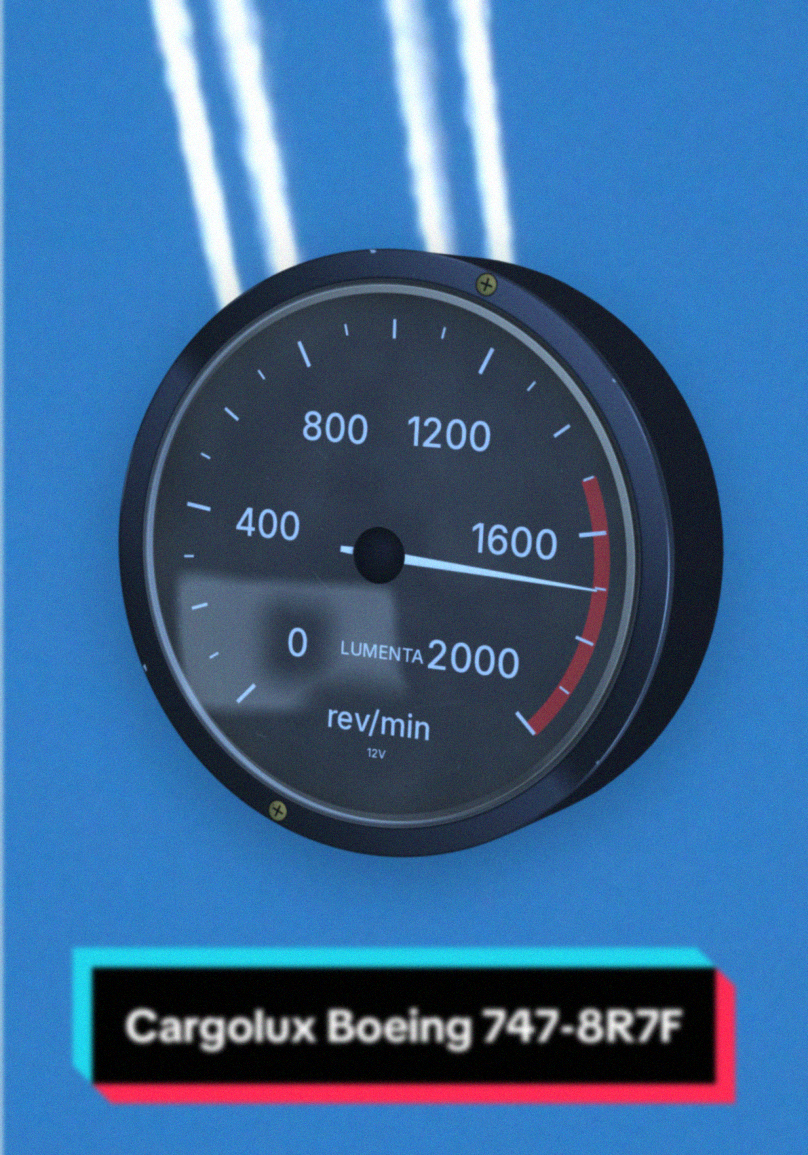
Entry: 1700; rpm
